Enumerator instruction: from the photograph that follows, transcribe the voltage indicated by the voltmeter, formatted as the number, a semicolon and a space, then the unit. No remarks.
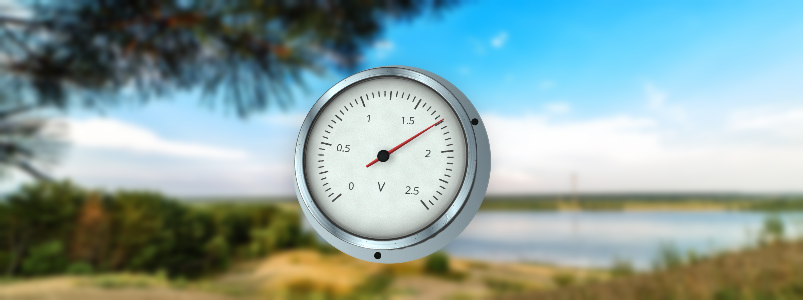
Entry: 1.75; V
